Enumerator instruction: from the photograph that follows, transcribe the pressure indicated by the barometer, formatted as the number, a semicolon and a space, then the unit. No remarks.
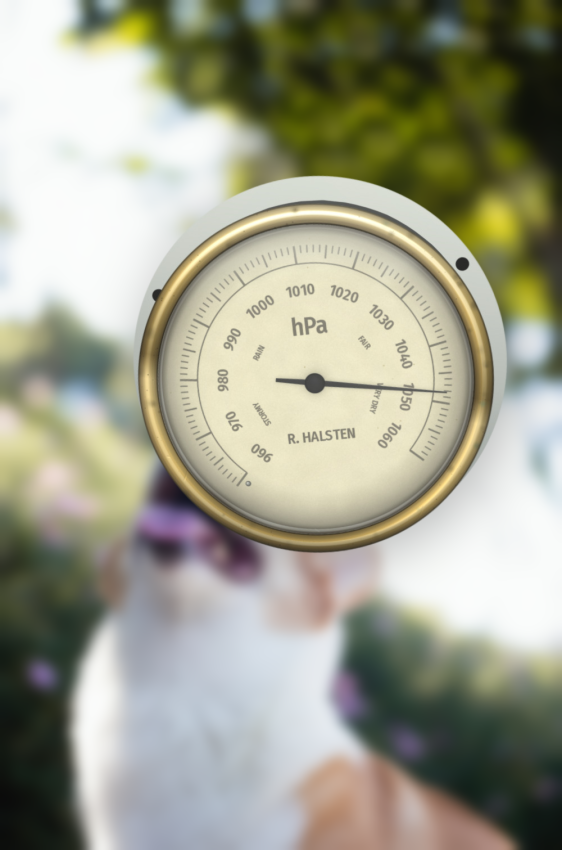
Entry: 1048; hPa
